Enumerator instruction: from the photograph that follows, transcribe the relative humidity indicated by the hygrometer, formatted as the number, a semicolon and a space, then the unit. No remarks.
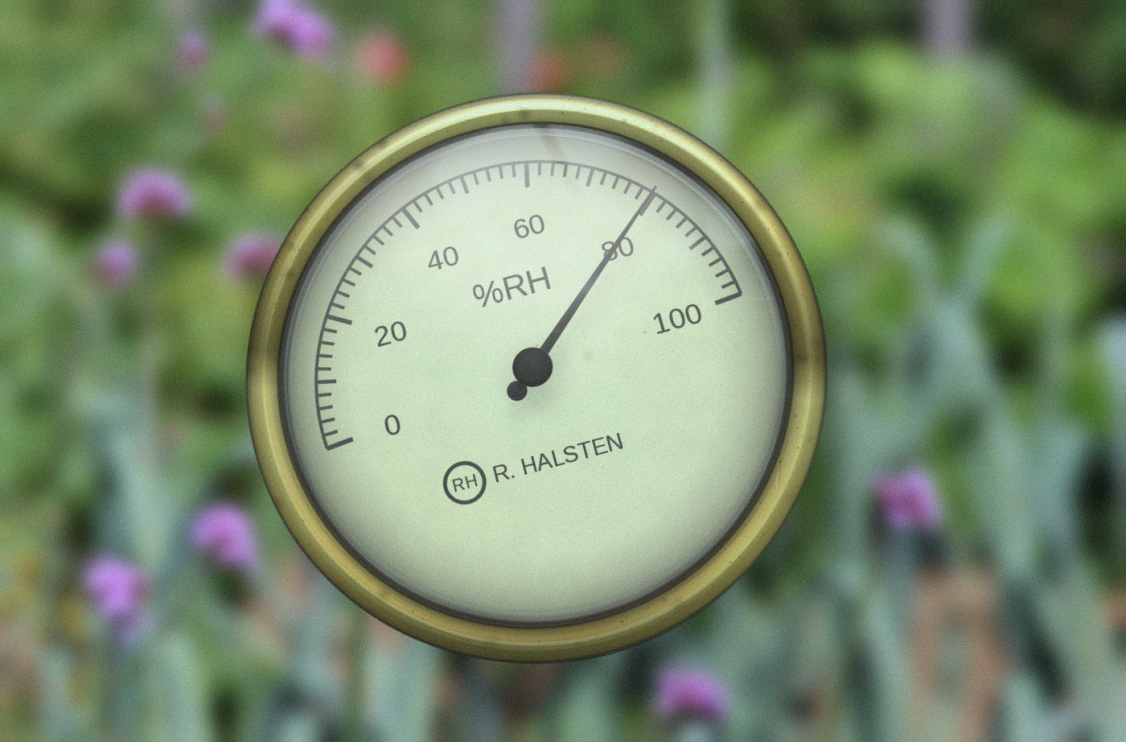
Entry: 80; %
